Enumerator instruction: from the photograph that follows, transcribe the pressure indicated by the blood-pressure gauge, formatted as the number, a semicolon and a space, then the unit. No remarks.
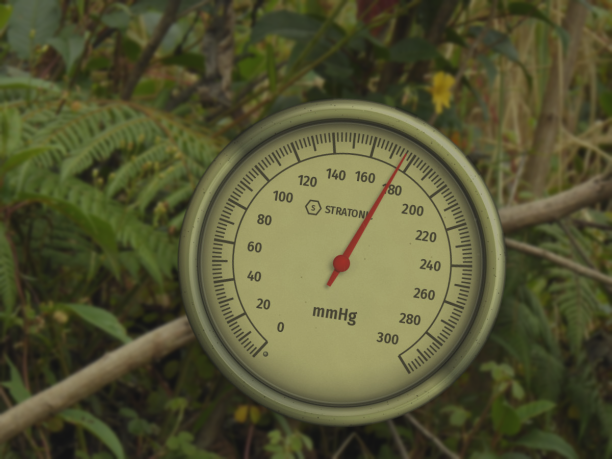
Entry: 176; mmHg
